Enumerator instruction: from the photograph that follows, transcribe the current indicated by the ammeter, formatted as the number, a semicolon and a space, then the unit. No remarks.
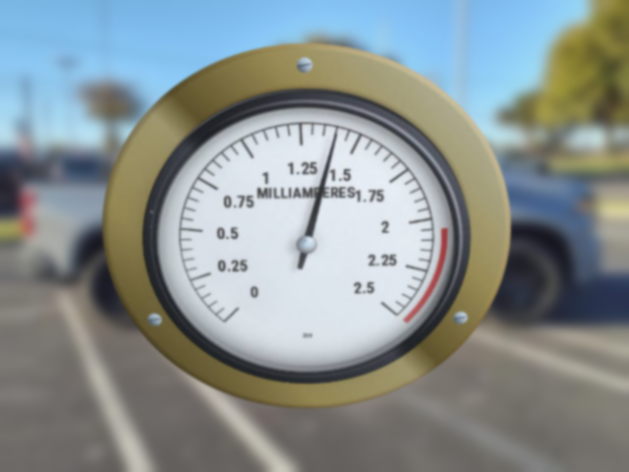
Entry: 1.4; mA
